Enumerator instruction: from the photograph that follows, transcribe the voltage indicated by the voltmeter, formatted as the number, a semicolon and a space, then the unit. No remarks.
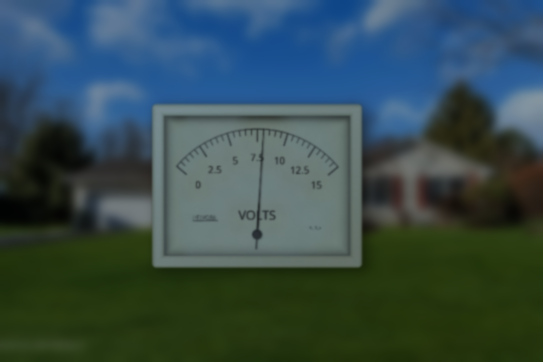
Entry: 8; V
